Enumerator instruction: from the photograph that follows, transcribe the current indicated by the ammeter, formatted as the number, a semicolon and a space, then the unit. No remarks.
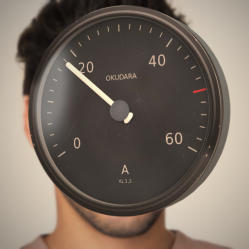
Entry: 18; A
